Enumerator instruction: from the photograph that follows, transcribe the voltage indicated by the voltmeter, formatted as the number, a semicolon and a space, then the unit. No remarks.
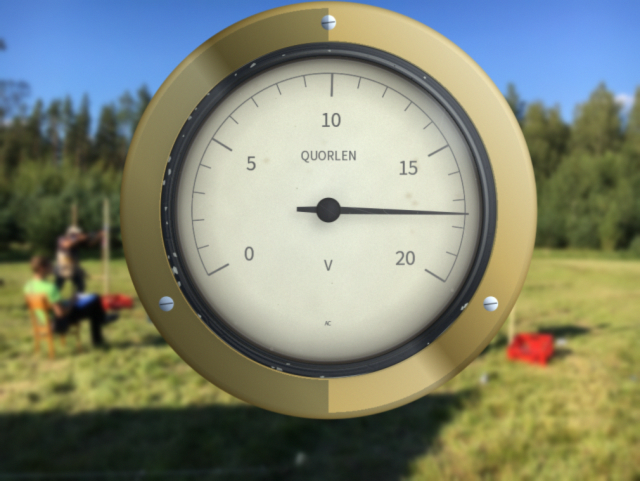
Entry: 17.5; V
